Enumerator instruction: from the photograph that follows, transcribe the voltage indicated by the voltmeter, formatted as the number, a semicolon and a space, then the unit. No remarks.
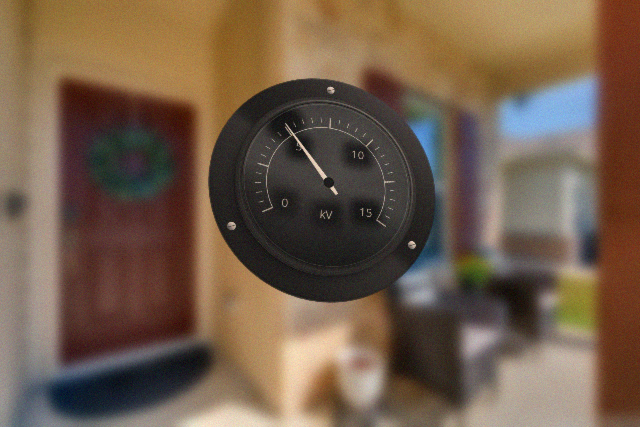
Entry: 5; kV
